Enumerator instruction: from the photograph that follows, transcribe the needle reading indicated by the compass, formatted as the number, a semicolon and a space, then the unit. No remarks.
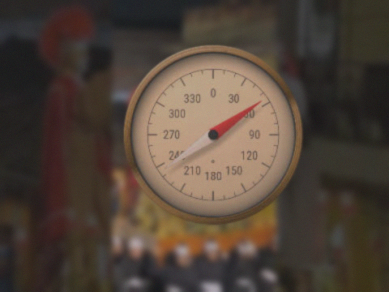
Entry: 55; °
